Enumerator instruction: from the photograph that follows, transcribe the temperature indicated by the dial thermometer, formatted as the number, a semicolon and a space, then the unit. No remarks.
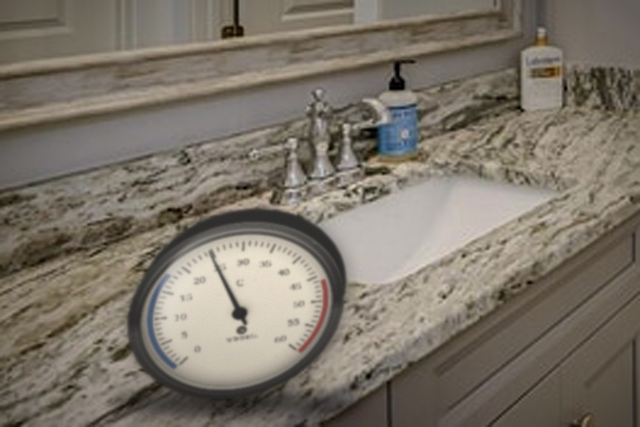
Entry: 25; °C
